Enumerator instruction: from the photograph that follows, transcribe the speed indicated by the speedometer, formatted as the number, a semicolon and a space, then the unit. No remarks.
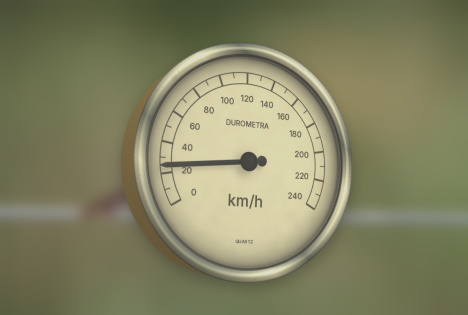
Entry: 25; km/h
